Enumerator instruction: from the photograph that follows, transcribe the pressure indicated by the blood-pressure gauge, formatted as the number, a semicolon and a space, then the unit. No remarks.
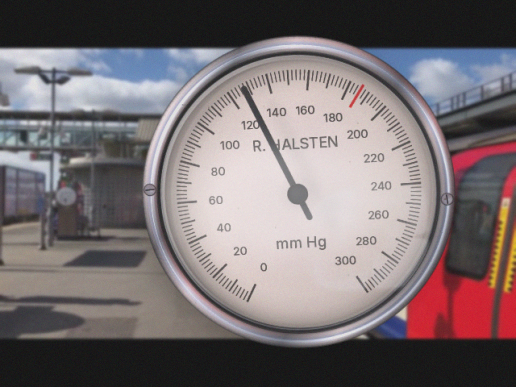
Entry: 128; mmHg
